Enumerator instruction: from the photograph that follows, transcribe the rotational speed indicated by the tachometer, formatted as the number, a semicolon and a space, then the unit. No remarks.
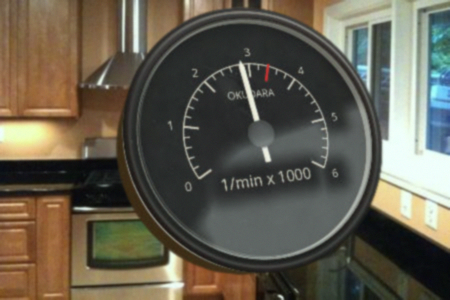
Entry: 2800; rpm
